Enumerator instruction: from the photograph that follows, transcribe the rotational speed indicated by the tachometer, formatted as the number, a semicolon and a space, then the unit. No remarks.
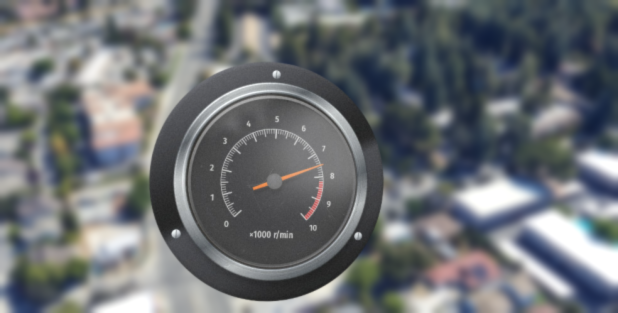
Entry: 7500; rpm
